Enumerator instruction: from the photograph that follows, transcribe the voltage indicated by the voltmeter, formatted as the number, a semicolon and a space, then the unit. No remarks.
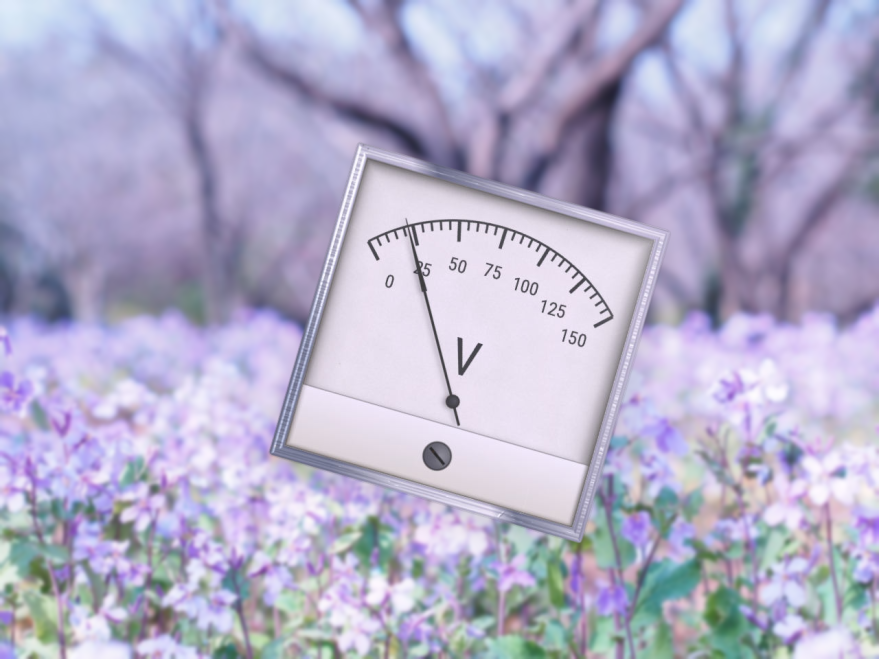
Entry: 22.5; V
